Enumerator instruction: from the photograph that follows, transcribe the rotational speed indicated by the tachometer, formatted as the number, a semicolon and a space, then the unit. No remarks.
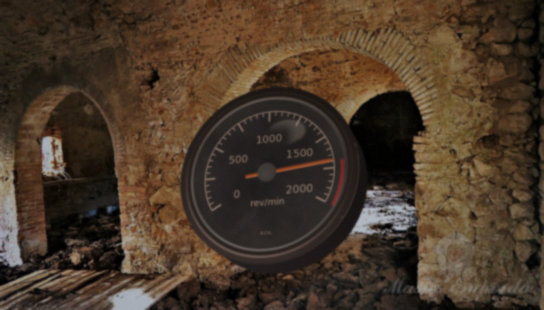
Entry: 1700; rpm
